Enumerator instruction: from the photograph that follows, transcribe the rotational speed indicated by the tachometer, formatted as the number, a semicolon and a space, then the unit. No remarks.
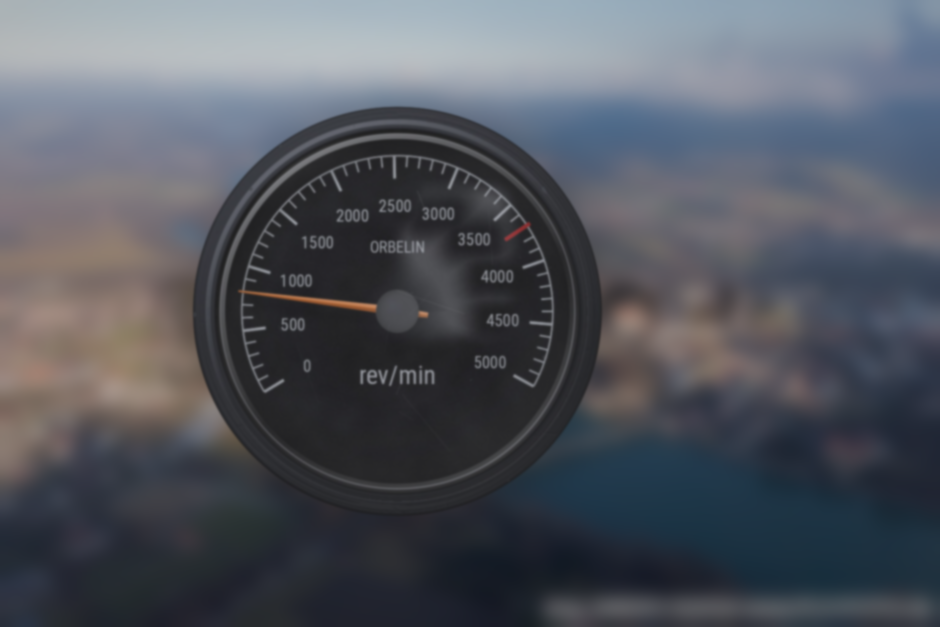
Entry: 800; rpm
